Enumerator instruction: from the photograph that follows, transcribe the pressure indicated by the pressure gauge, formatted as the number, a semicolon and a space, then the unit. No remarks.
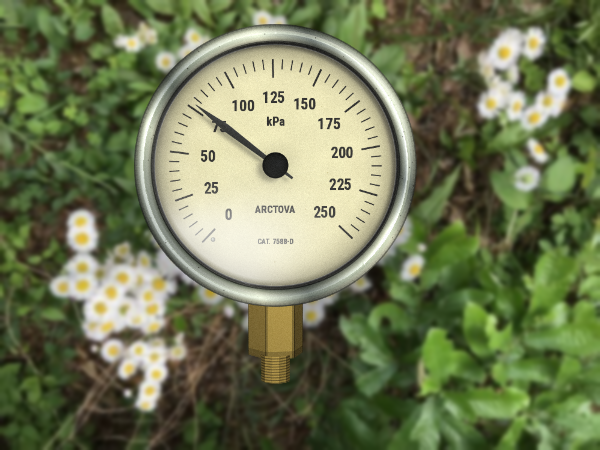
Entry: 77.5; kPa
